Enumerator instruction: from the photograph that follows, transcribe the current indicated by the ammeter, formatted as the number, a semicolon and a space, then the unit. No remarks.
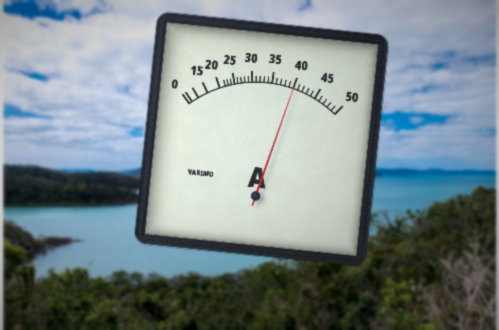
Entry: 40; A
